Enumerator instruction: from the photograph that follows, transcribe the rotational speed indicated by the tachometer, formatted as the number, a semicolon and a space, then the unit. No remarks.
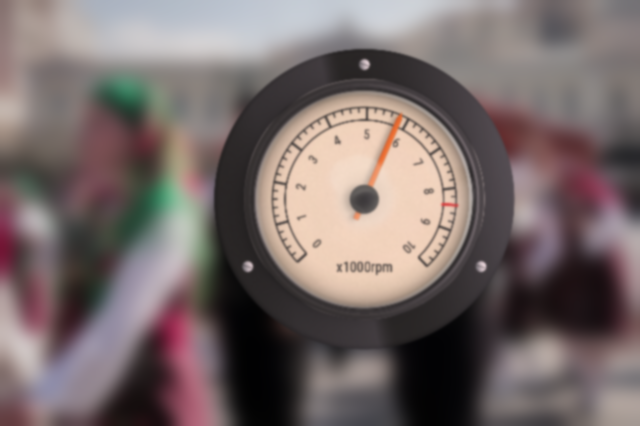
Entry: 5800; rpm
